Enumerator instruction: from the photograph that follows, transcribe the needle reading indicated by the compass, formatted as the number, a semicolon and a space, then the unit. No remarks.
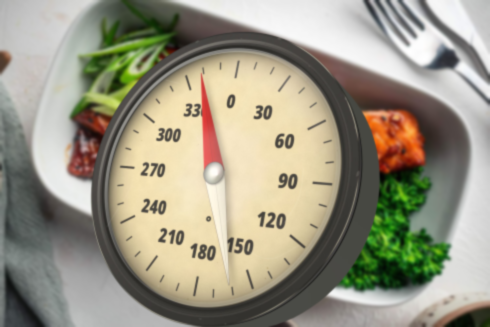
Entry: 340; °
